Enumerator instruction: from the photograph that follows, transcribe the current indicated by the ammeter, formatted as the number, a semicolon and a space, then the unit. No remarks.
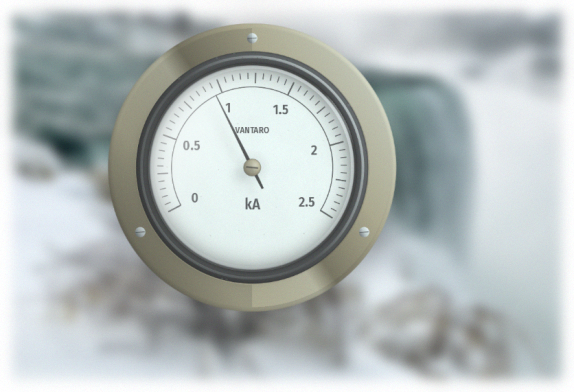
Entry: 0.95; kA
